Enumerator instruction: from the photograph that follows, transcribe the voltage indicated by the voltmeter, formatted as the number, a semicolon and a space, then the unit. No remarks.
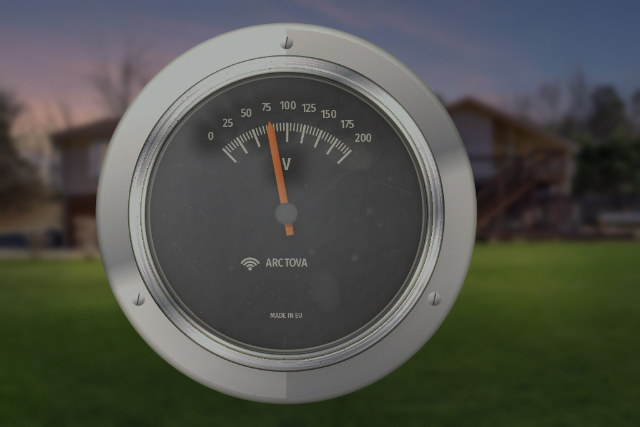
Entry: 75; V
